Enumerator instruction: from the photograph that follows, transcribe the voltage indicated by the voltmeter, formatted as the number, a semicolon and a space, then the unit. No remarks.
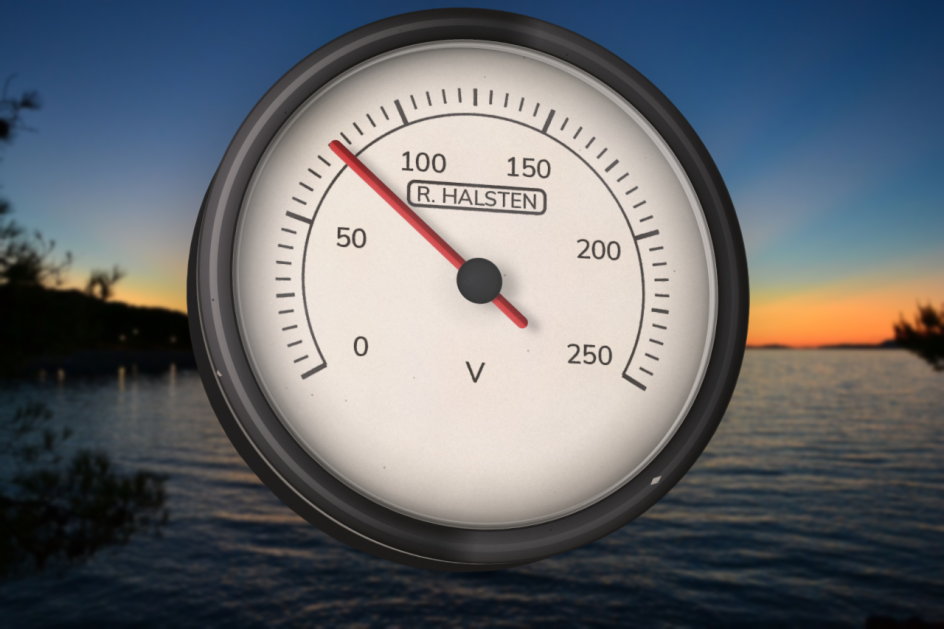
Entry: 75; V
